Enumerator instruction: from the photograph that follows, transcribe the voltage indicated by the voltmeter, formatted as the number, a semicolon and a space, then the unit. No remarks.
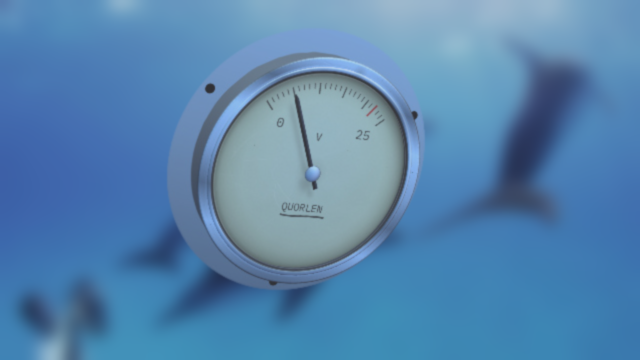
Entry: 5; V
